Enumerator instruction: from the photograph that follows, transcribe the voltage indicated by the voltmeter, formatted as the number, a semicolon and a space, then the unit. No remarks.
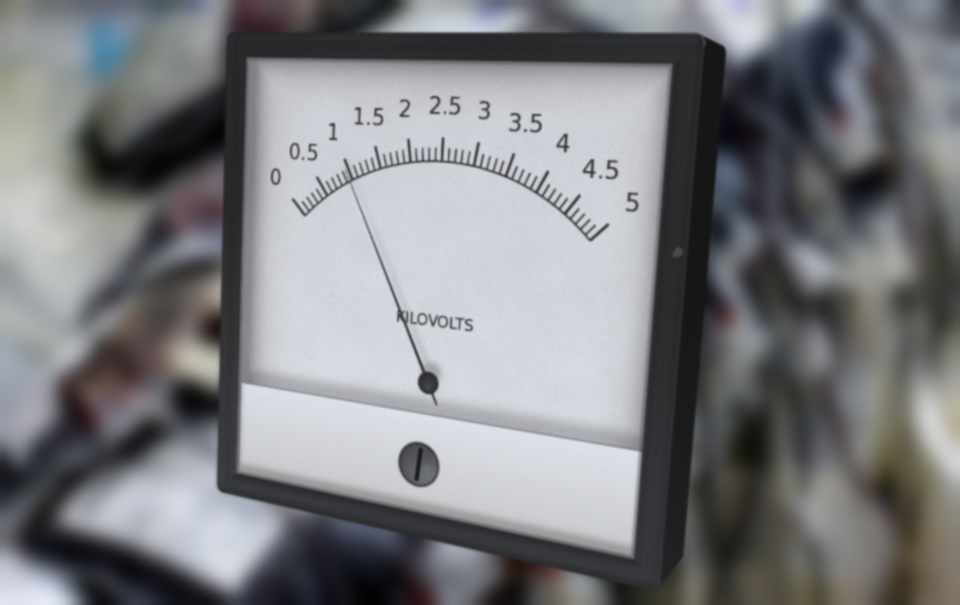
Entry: 1; kV
